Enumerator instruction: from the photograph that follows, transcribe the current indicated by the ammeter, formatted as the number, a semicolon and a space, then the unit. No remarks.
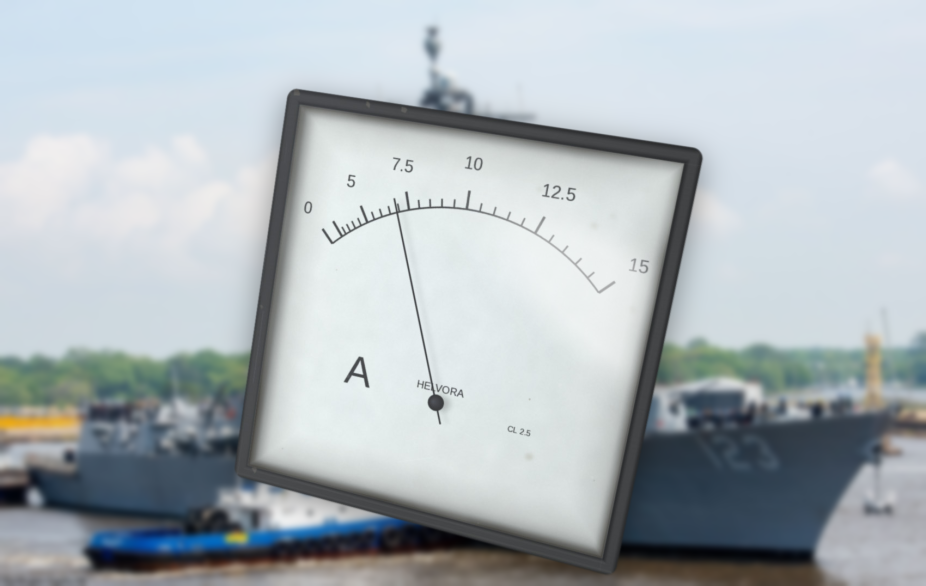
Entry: 7; A
